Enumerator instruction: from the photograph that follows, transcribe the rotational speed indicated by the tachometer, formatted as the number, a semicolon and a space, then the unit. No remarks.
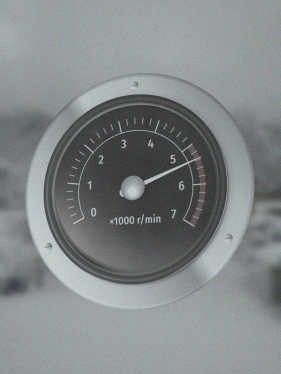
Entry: 5400; rpm
